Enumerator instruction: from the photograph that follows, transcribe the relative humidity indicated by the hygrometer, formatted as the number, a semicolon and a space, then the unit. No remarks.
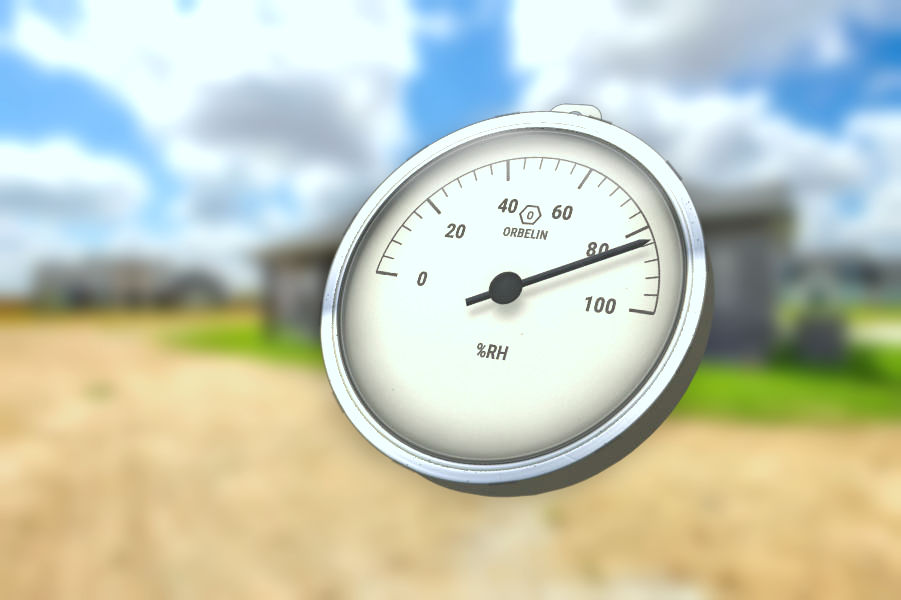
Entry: 84; %
